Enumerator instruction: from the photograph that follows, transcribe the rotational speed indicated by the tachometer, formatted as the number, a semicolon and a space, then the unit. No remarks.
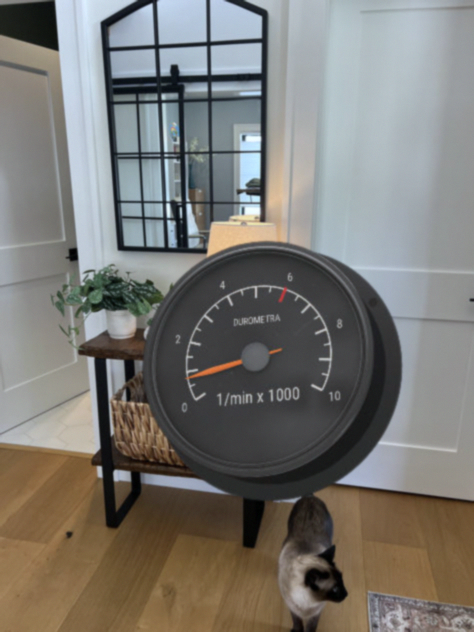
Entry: 750; rpm
